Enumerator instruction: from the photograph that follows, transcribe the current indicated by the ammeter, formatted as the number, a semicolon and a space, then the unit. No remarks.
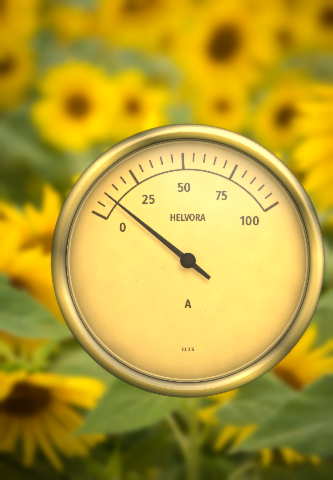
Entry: 10; A
